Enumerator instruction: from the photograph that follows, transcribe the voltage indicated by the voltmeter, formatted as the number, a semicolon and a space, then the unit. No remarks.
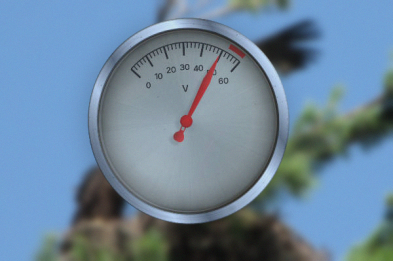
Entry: 50; V
